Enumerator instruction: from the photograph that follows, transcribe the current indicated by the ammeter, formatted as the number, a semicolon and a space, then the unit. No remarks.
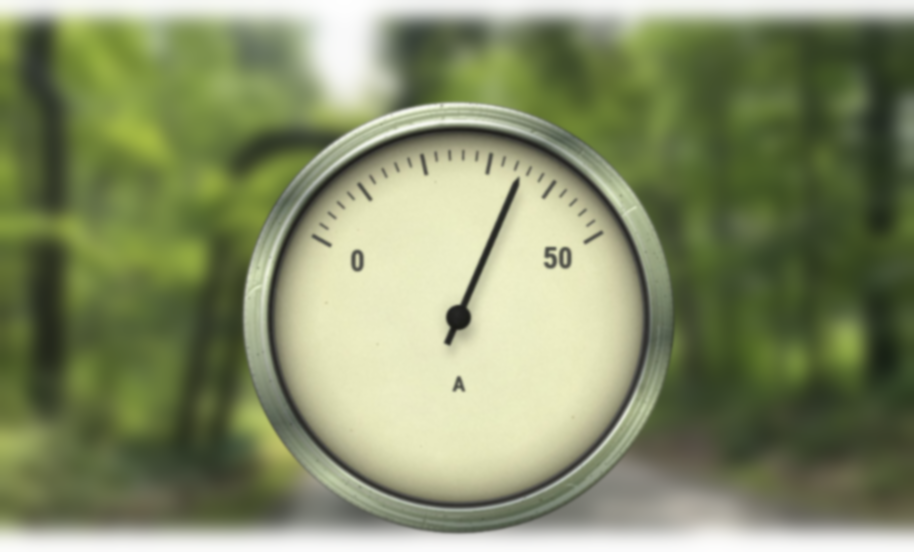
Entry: 35; A
